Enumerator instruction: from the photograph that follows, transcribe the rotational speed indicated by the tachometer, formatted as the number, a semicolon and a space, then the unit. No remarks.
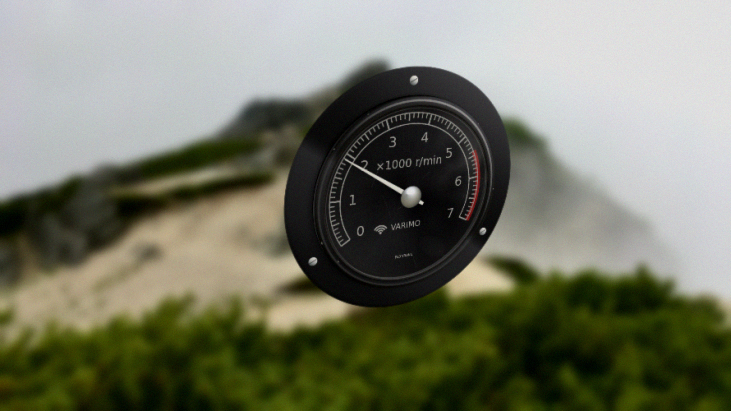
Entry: 1900; rpm
